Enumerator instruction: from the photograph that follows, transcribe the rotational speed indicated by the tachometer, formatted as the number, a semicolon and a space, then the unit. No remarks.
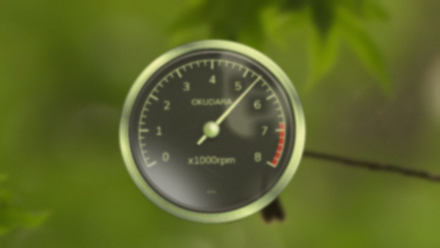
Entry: 5400; rpm
